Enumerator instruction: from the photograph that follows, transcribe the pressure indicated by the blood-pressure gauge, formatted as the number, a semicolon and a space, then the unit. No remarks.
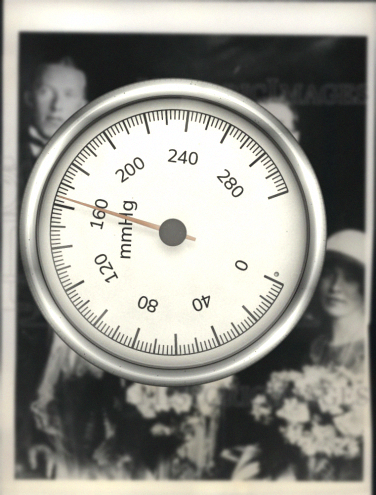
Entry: 164; mmHg
